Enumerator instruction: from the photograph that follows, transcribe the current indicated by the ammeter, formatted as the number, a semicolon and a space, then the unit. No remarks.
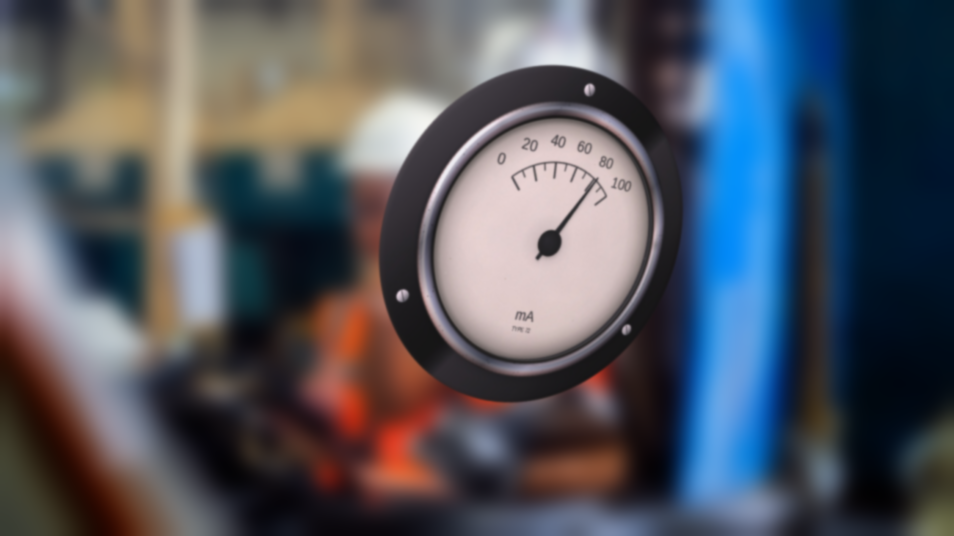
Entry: 80; mA
